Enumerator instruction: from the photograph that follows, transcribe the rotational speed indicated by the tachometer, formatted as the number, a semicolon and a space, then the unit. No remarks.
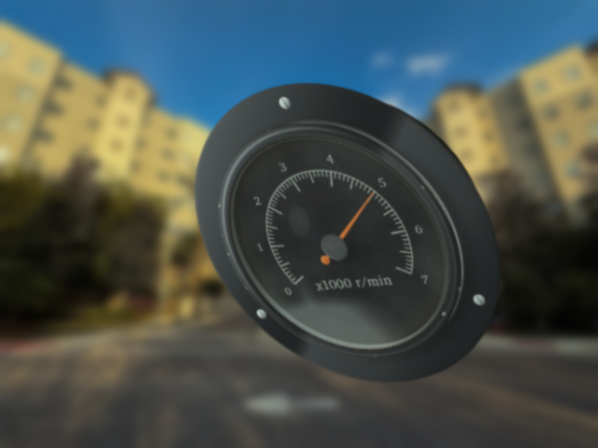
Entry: 5000; rpm
